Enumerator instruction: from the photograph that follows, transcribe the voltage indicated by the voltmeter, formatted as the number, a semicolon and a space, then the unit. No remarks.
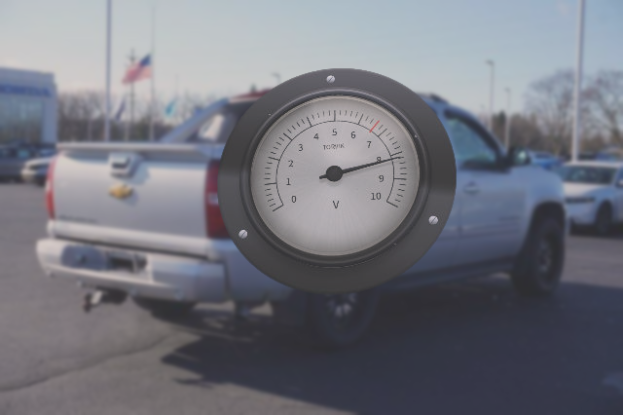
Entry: 8.2; V
